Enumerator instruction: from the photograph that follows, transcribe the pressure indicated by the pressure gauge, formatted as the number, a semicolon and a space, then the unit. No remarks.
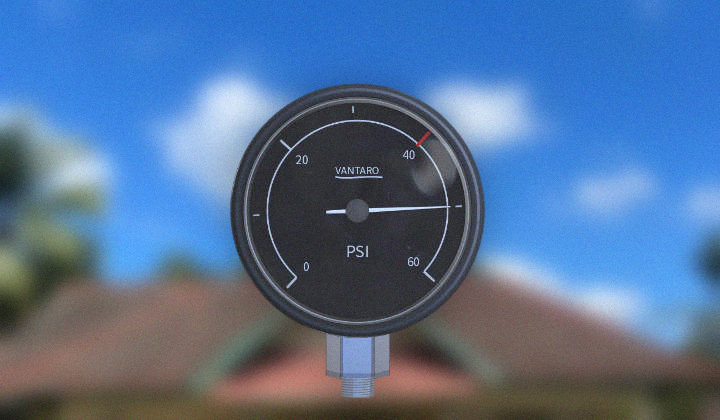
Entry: 50; psi
